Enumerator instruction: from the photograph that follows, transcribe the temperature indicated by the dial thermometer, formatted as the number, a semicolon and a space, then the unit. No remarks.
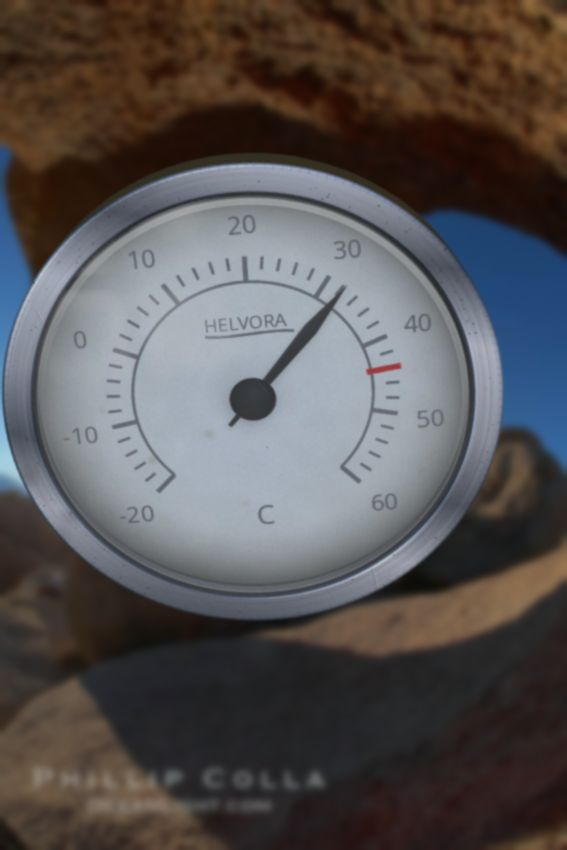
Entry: 32; °C
